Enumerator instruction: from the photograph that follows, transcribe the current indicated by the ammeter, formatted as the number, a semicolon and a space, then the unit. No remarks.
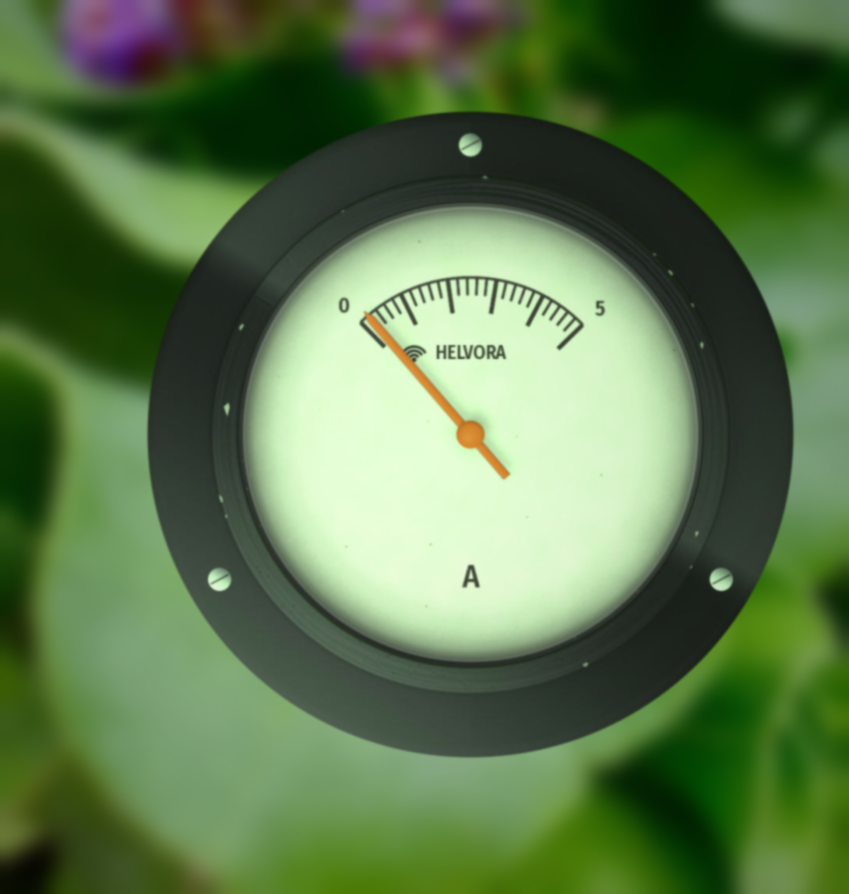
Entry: 0.2; A
